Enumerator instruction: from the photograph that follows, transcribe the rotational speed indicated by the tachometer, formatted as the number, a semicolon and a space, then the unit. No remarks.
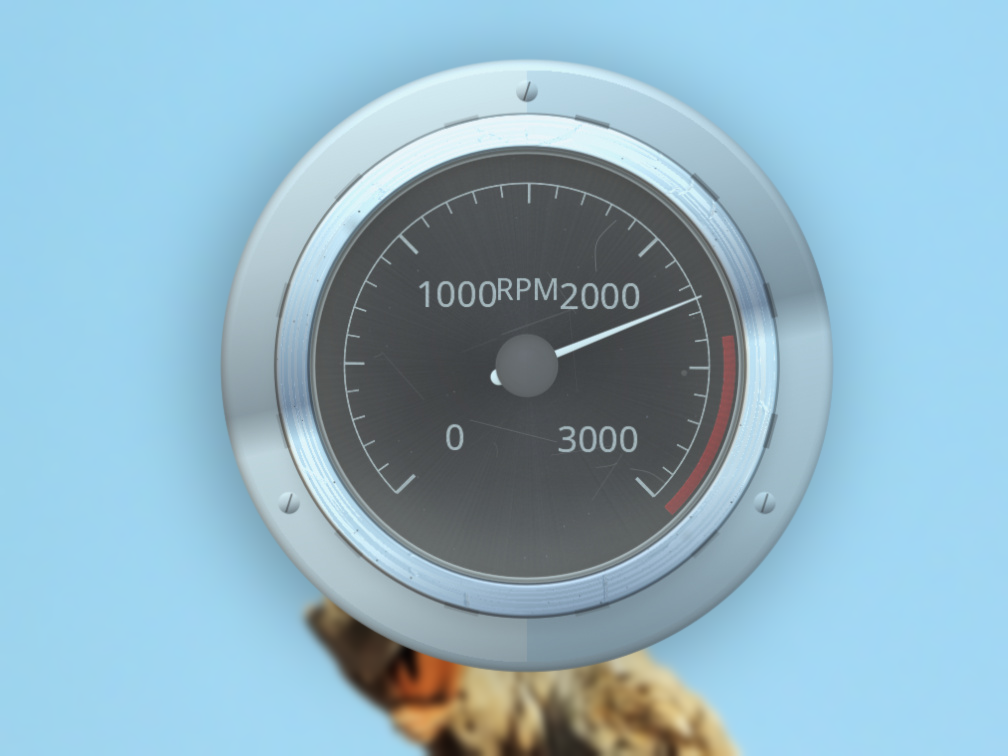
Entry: 2250; rpm
